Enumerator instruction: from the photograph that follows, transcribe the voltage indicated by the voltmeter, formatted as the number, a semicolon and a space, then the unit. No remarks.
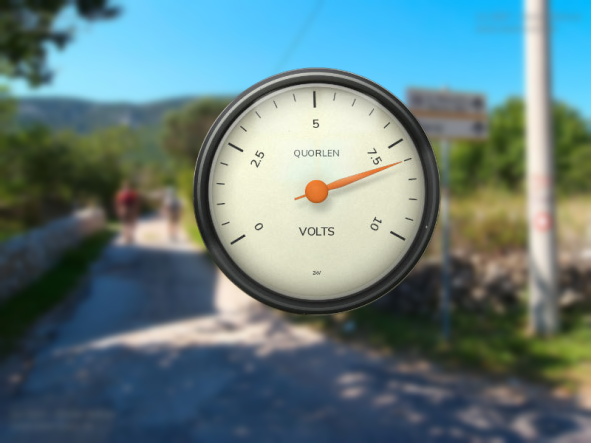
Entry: 8; V
